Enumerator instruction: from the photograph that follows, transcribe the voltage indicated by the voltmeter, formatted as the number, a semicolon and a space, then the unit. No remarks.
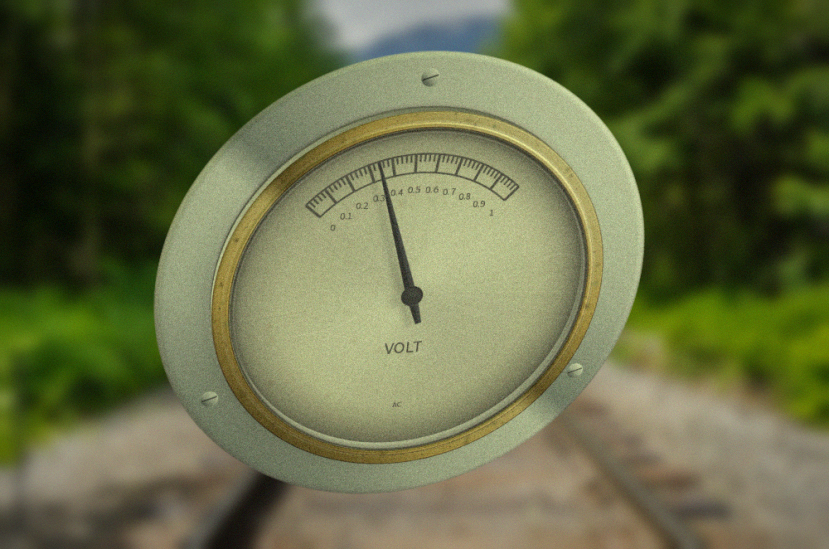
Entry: 0.34; V
